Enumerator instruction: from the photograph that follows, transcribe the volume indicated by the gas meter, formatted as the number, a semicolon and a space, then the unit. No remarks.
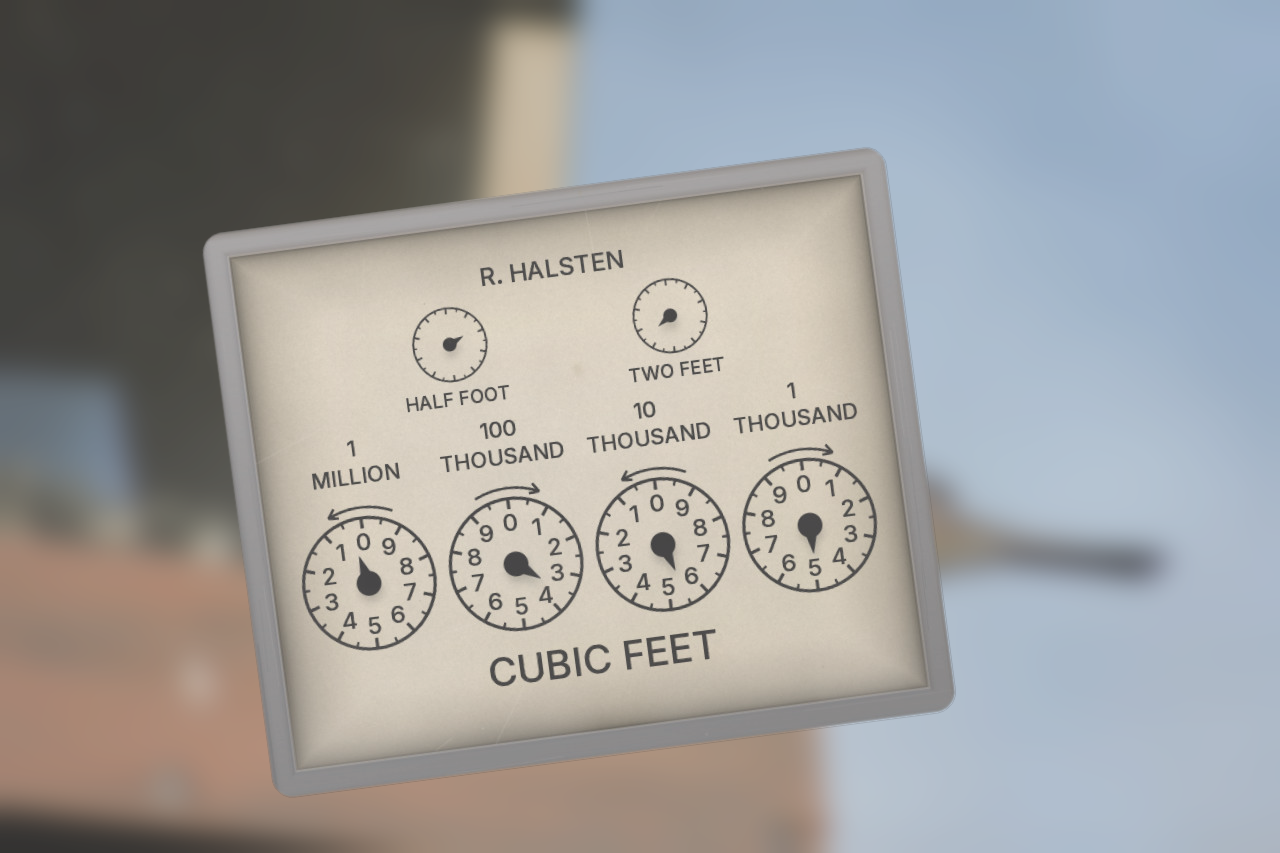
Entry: 35500; ft³
